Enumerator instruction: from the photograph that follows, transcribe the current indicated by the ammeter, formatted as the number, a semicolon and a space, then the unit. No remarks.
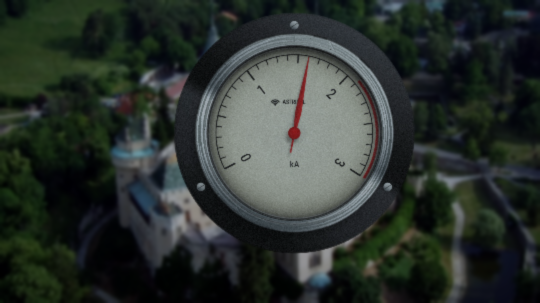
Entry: 1.6; kA
